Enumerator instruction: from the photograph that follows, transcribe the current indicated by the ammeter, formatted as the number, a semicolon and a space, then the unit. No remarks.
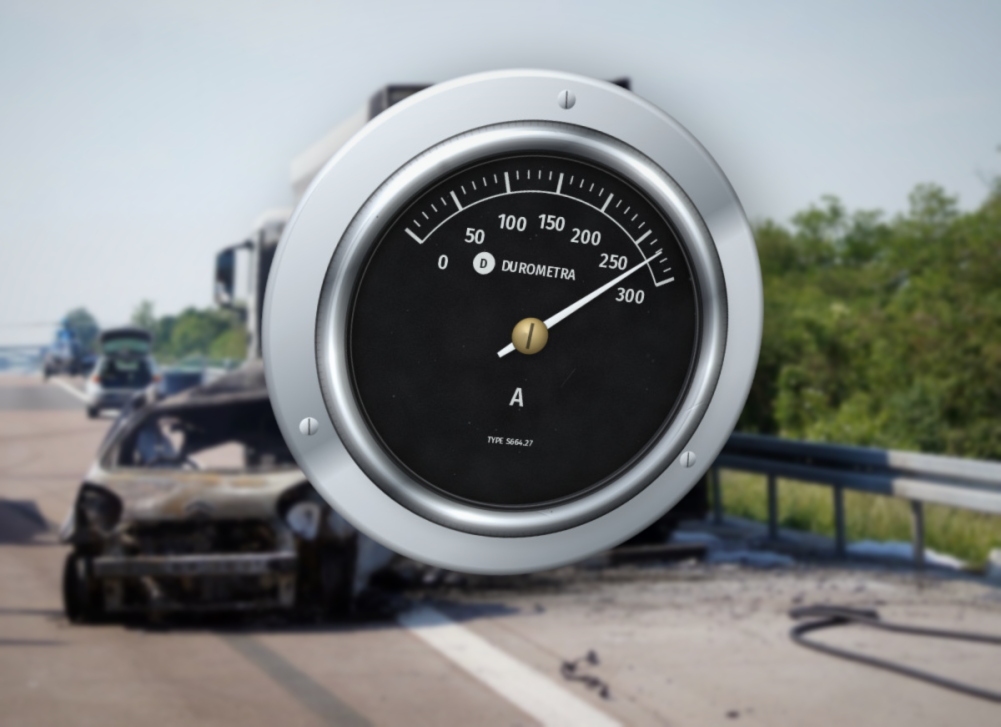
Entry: 270; A
